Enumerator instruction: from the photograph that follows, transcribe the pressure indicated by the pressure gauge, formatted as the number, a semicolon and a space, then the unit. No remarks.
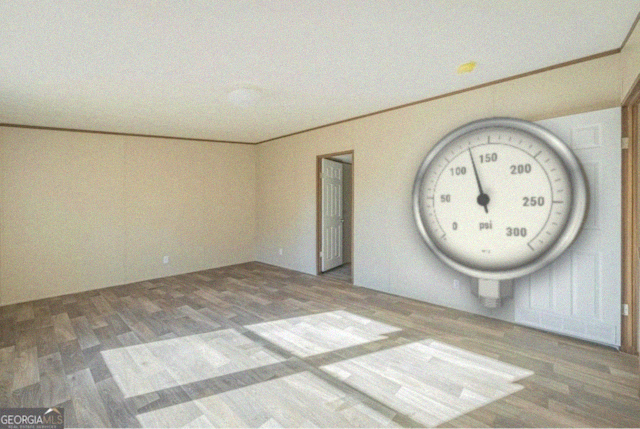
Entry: 130; psi
